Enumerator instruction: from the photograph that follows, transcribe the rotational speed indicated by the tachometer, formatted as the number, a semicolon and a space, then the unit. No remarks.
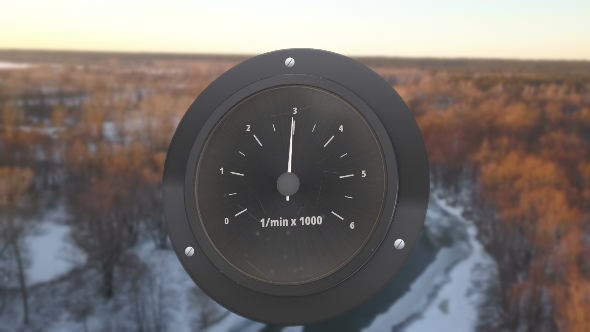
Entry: 3000; rpm
